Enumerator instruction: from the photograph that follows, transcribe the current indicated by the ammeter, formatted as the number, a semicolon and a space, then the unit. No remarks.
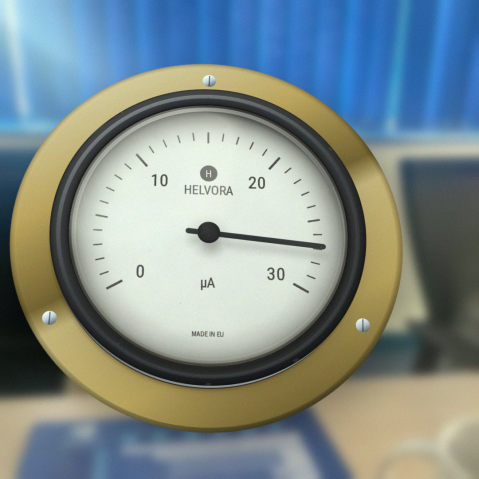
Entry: 27; µA
